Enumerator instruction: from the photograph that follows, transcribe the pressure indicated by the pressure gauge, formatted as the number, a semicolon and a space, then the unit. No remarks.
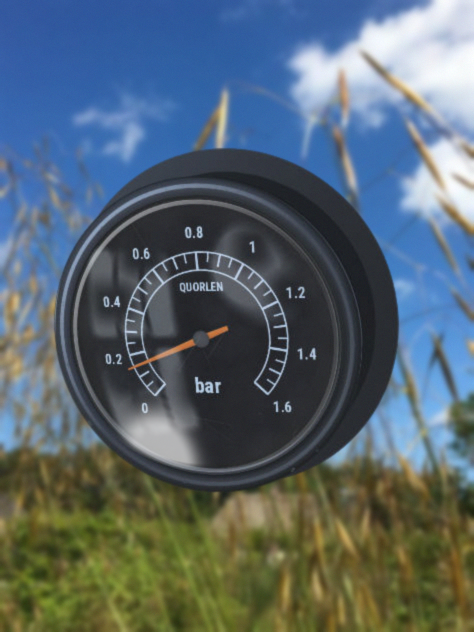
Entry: 0.15; bar
